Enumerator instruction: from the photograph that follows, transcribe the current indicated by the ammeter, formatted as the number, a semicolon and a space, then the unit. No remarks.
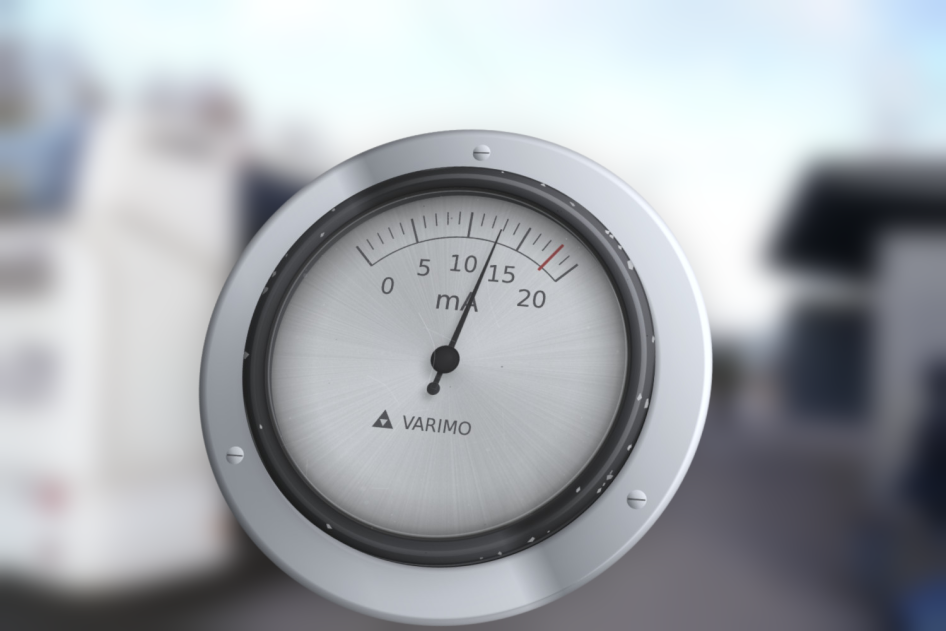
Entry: 13; mA
